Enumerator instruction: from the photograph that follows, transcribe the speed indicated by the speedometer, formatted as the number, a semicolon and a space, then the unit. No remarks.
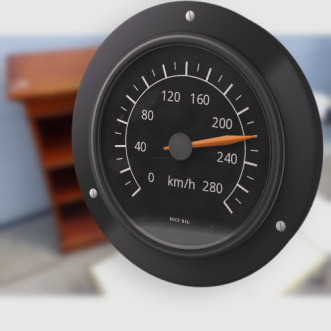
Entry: 220; km/h
